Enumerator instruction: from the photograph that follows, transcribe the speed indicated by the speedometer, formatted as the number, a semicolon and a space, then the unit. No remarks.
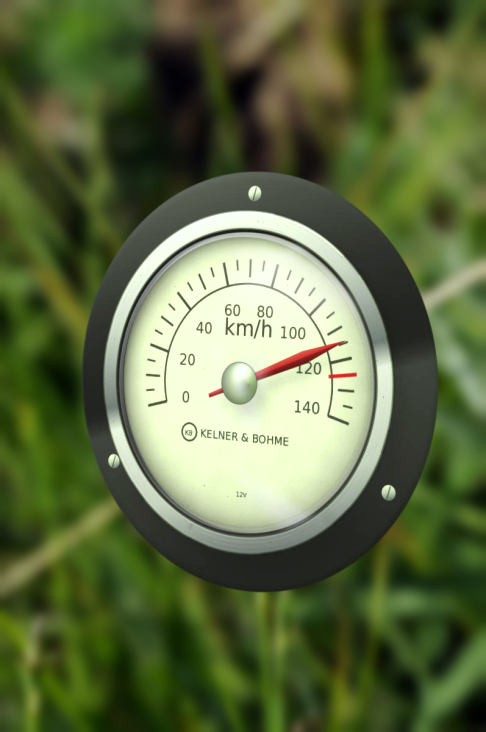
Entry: 115; km/h
